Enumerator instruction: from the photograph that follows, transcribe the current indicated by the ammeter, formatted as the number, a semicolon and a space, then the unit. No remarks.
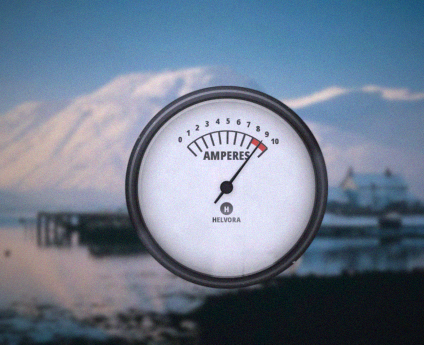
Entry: 9; A
